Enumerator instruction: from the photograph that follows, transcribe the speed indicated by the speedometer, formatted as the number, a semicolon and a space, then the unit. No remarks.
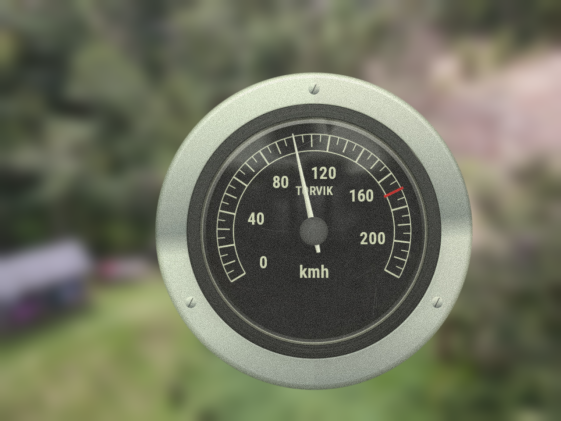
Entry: 100; km/h
